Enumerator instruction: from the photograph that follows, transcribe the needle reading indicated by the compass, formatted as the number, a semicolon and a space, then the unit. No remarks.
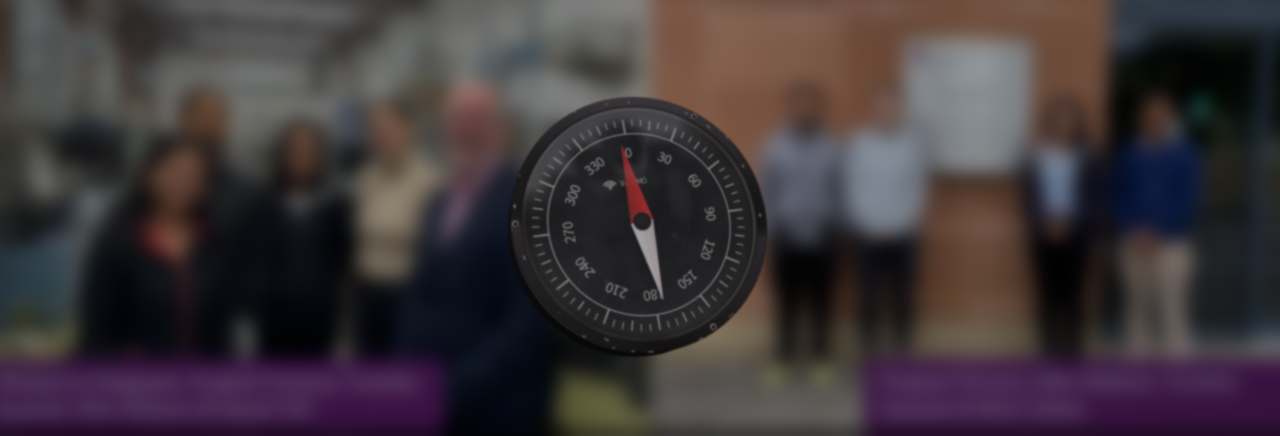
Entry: 355; °
